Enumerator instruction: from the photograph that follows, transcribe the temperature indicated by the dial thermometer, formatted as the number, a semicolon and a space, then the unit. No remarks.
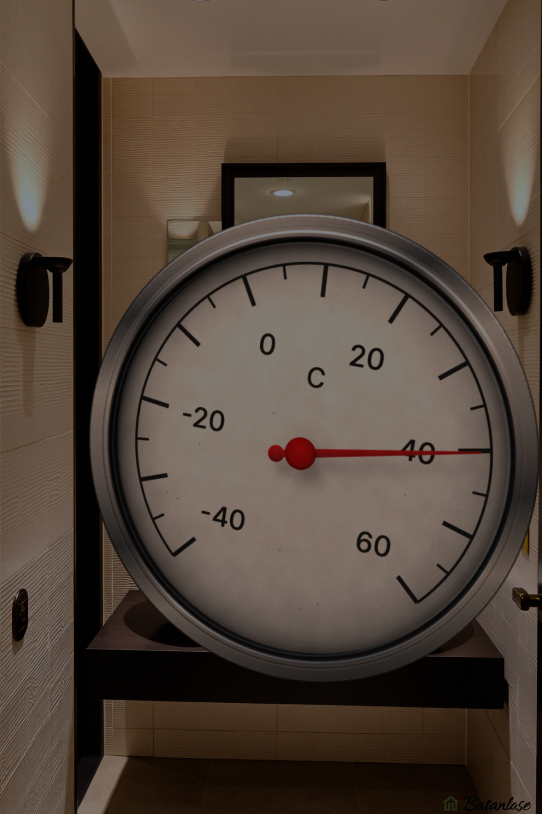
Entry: 40; °C
